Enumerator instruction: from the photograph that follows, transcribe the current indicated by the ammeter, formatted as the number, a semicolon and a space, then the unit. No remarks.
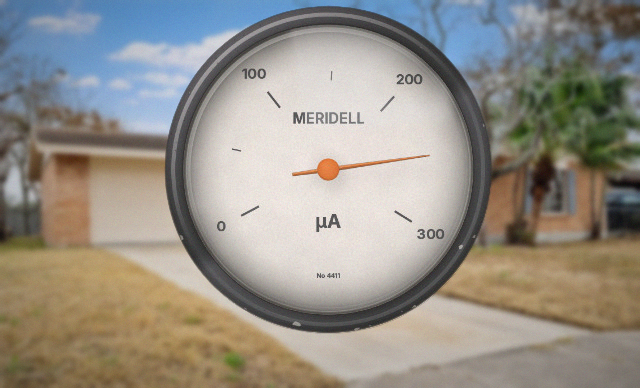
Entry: 250; µA
